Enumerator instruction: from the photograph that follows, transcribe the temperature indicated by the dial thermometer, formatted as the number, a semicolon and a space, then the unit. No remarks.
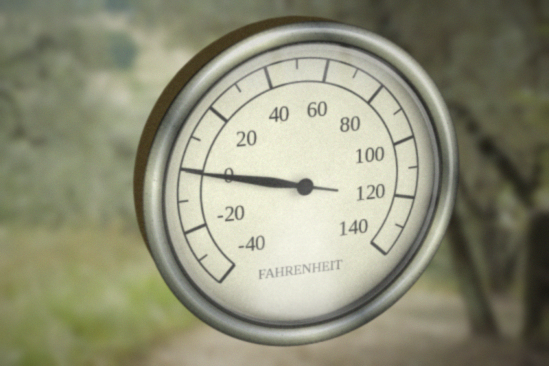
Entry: 0; °F
